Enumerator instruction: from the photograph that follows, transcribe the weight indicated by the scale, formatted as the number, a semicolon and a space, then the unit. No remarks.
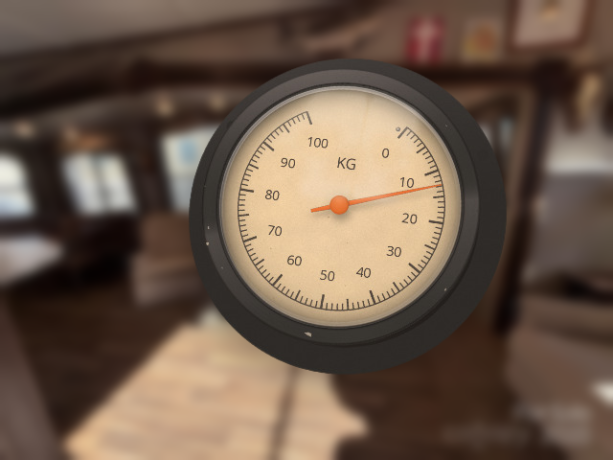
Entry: 13; kg
